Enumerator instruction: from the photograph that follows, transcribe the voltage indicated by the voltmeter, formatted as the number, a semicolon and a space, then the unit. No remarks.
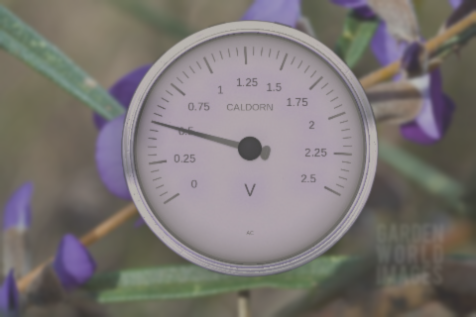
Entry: 0.5; V
